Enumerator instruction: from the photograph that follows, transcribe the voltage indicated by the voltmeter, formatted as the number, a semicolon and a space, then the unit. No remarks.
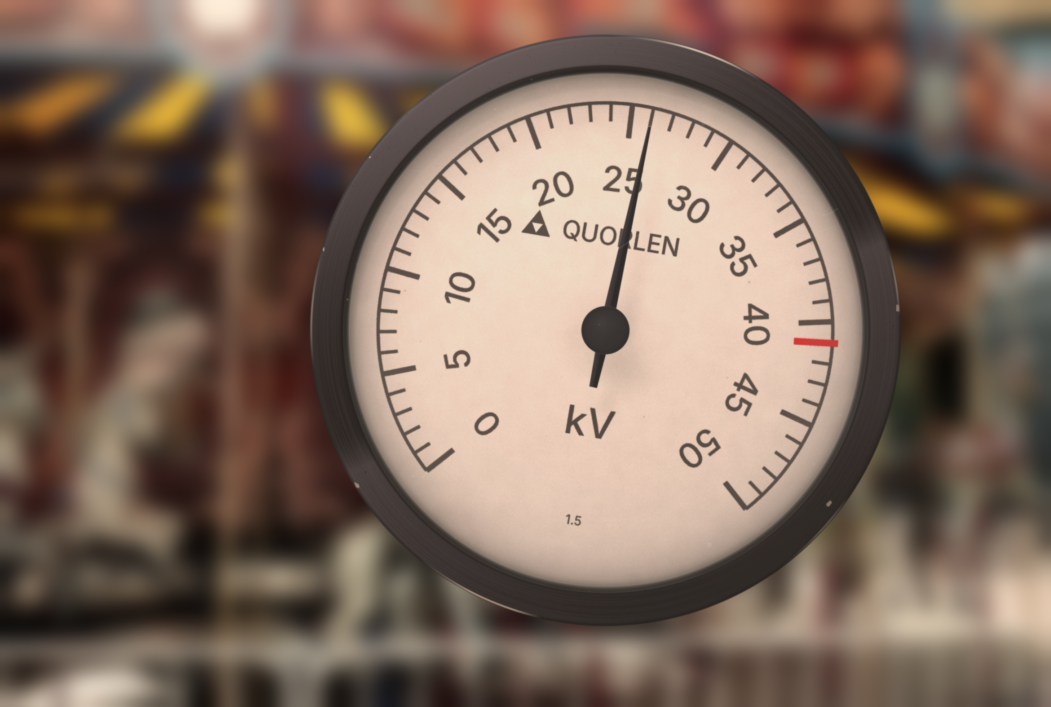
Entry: 26; kV
